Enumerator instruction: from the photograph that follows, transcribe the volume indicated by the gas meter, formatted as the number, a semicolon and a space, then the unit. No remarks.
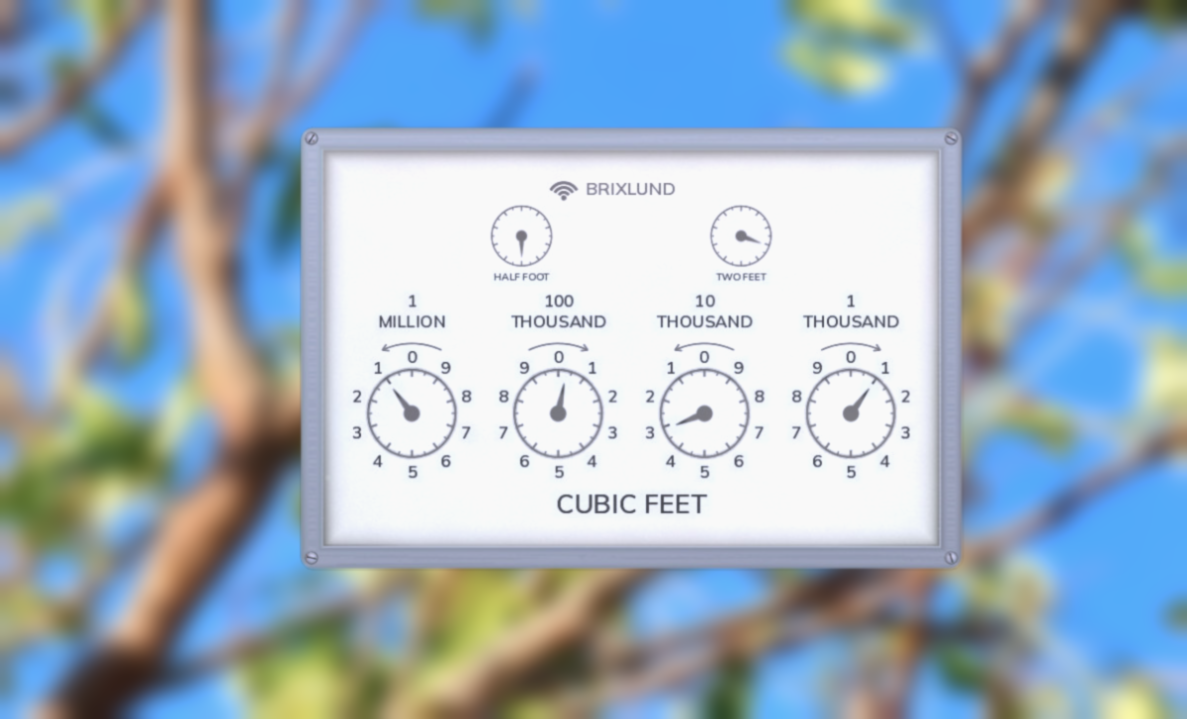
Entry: 103100; ft³
